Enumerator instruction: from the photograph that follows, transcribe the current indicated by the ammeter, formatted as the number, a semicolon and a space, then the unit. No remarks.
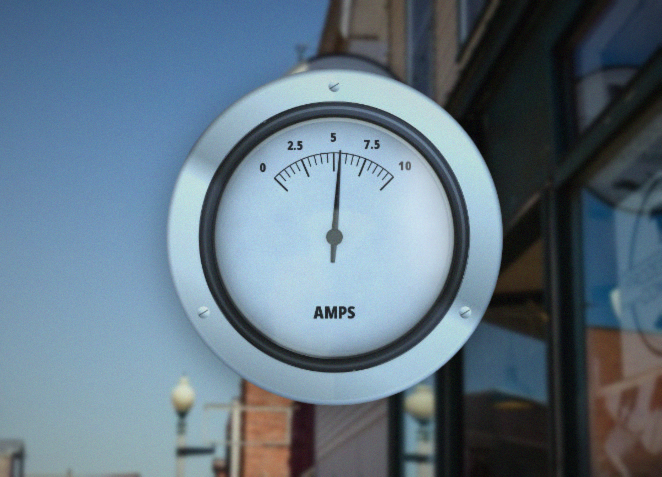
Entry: 5.5; A
